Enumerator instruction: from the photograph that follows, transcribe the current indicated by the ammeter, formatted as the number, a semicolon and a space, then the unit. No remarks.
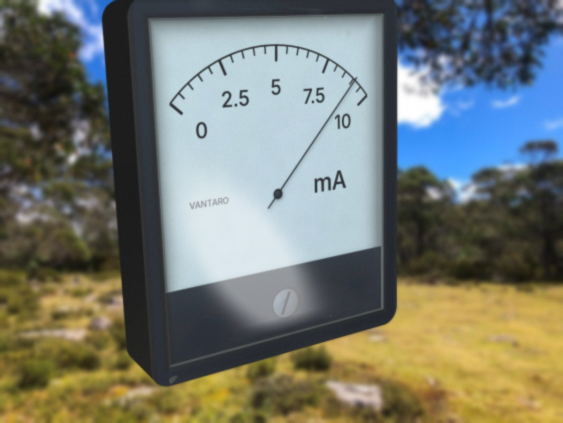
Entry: 9; mA
